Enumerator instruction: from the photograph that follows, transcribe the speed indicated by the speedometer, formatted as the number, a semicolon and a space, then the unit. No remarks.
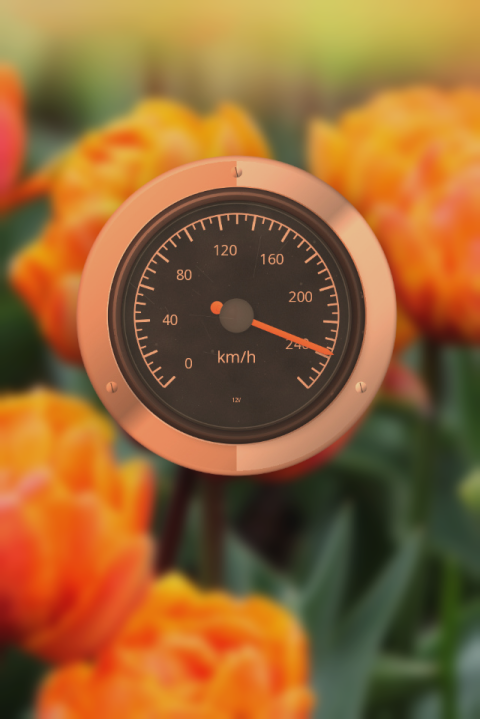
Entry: 237.5; km/h
